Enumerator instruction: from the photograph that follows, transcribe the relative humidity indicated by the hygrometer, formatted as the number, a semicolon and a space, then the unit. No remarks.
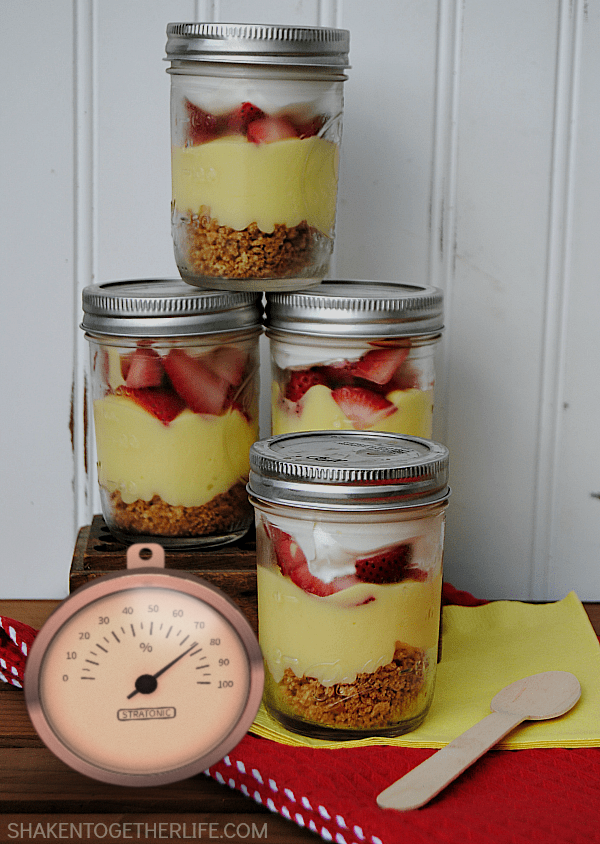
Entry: 75; %
